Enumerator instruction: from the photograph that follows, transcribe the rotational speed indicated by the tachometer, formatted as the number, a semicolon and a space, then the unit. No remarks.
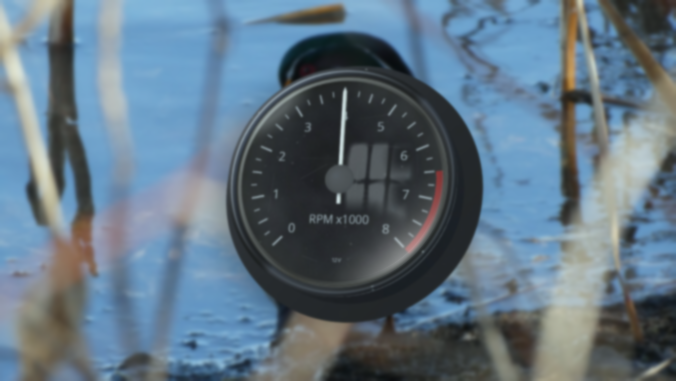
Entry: 4000; rpm
